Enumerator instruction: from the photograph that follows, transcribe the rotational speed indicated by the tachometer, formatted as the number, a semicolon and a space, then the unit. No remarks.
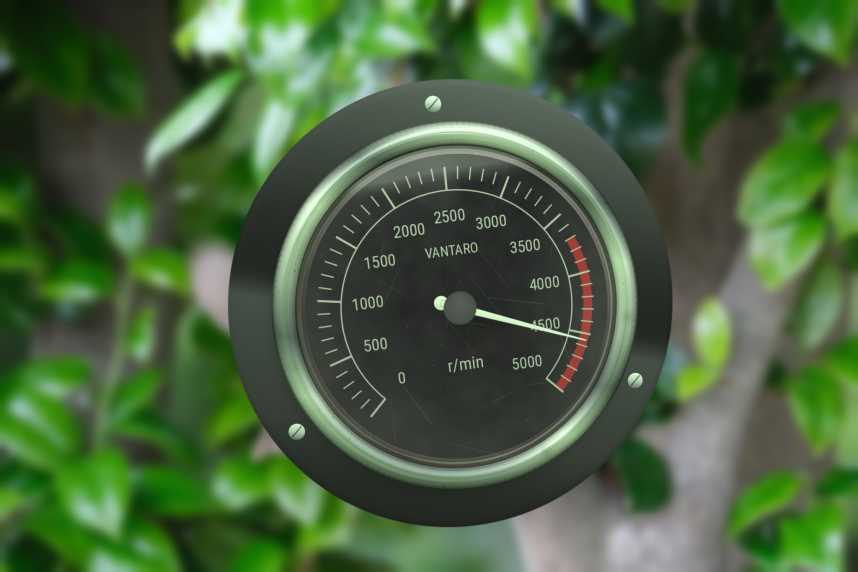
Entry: 4550; rpm
